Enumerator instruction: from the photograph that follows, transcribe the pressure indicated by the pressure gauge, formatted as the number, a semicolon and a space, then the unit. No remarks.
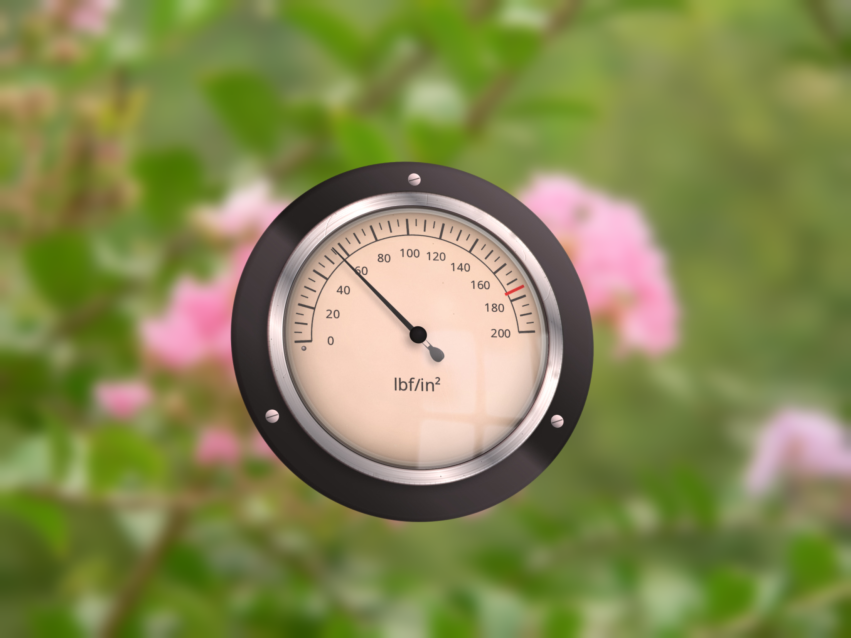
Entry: 55; psi
